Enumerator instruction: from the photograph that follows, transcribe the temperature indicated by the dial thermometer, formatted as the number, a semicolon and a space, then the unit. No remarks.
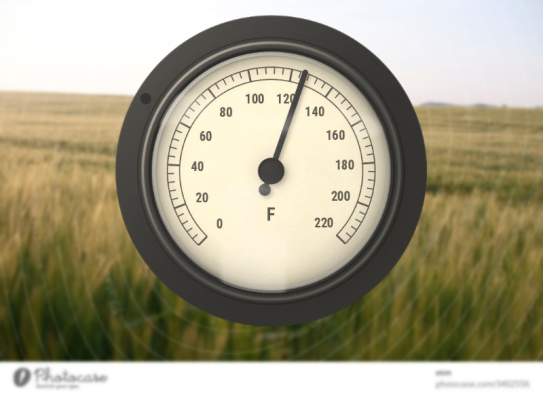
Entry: 126; °F
